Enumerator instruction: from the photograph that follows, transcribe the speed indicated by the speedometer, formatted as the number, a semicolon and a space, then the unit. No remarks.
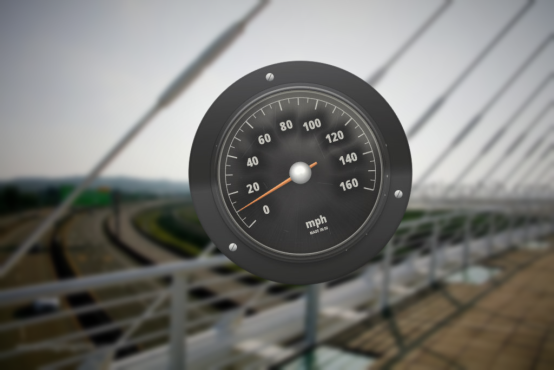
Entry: 10; mph
